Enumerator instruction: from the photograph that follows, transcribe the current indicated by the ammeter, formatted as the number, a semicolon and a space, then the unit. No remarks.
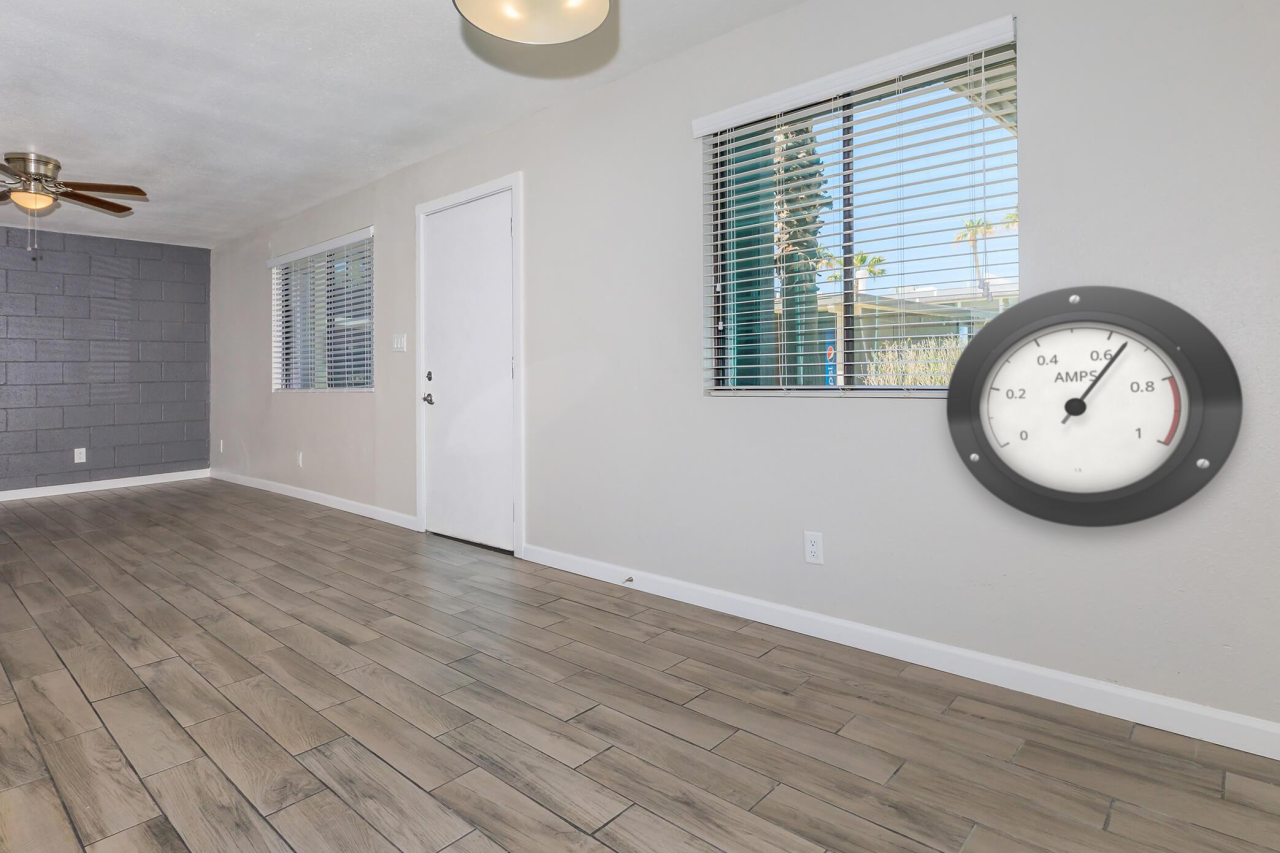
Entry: 0.65; A
